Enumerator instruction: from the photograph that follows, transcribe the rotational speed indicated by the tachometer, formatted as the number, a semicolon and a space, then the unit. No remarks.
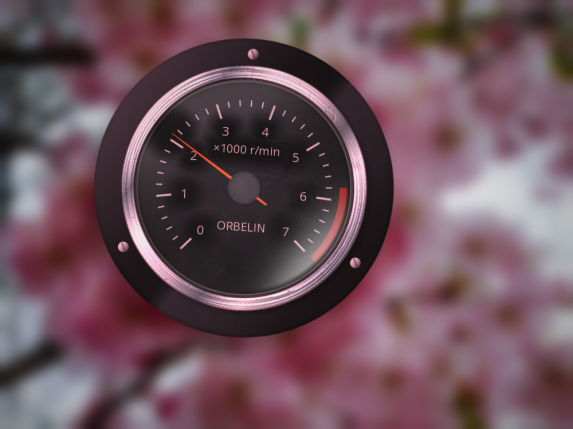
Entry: 2100; rpm
